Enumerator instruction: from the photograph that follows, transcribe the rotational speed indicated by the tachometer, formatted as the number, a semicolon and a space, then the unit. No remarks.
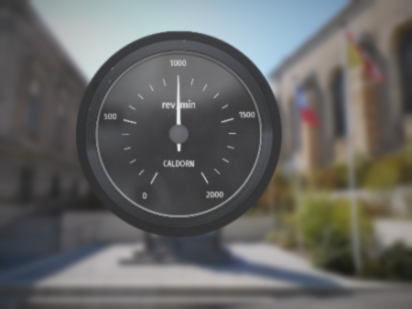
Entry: 1000; rpm
